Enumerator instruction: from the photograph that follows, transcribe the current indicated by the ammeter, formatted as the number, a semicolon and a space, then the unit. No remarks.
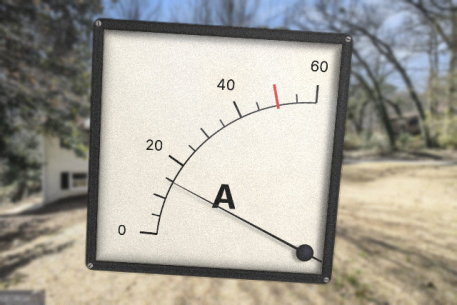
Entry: 15; A
